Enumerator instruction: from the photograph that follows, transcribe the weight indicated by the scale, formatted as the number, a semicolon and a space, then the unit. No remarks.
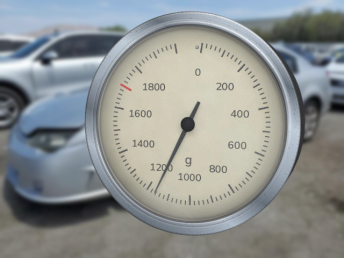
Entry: 1160; g
